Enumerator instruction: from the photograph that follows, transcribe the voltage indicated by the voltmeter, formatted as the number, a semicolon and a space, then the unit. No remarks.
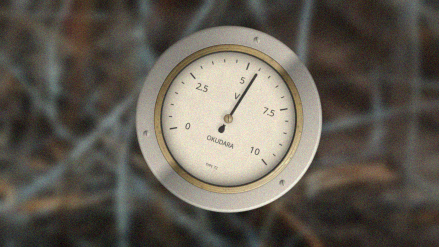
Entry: 5.5; V
